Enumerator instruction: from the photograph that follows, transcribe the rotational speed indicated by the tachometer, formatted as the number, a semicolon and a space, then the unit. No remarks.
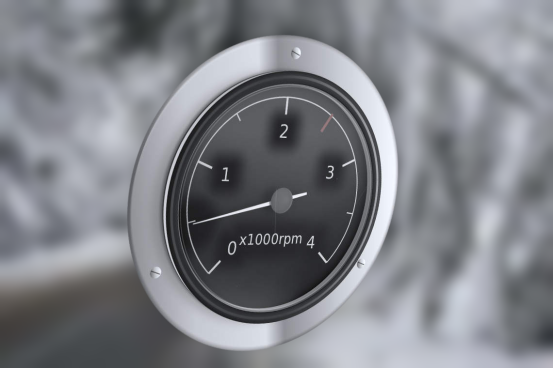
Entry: 500; rpm
